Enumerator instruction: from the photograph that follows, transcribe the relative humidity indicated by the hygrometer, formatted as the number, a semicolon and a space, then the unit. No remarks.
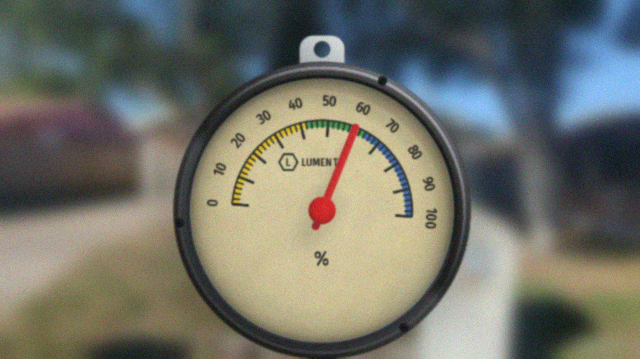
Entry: 60; %
